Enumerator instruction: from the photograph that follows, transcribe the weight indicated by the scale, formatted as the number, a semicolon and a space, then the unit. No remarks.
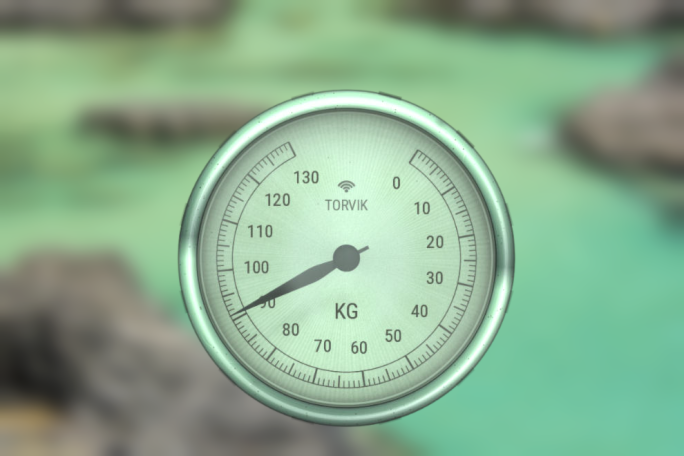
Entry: 91; kg
